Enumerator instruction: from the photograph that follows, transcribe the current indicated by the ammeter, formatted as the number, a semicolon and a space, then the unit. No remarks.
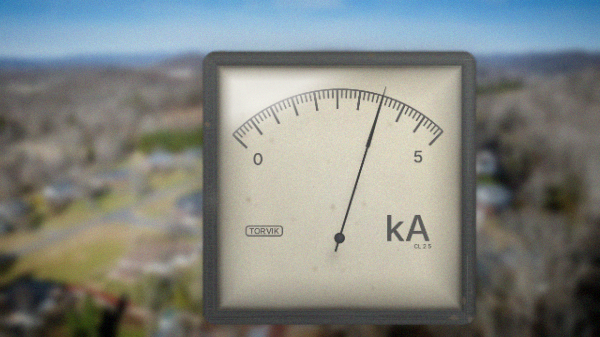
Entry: 3.5; kA
